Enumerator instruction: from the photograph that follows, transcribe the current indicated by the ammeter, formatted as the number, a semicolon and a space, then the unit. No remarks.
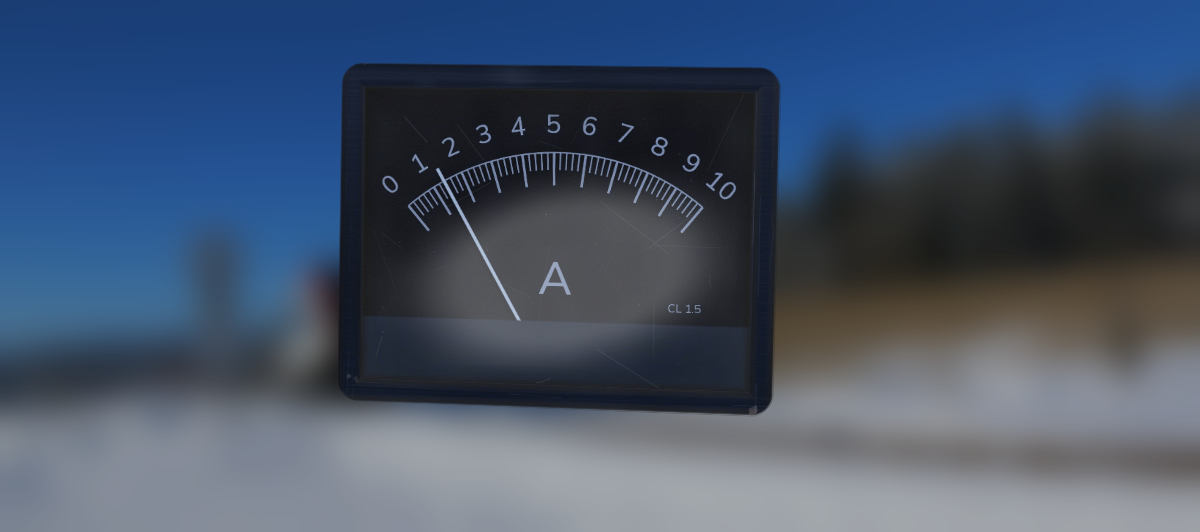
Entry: 1.4; A
